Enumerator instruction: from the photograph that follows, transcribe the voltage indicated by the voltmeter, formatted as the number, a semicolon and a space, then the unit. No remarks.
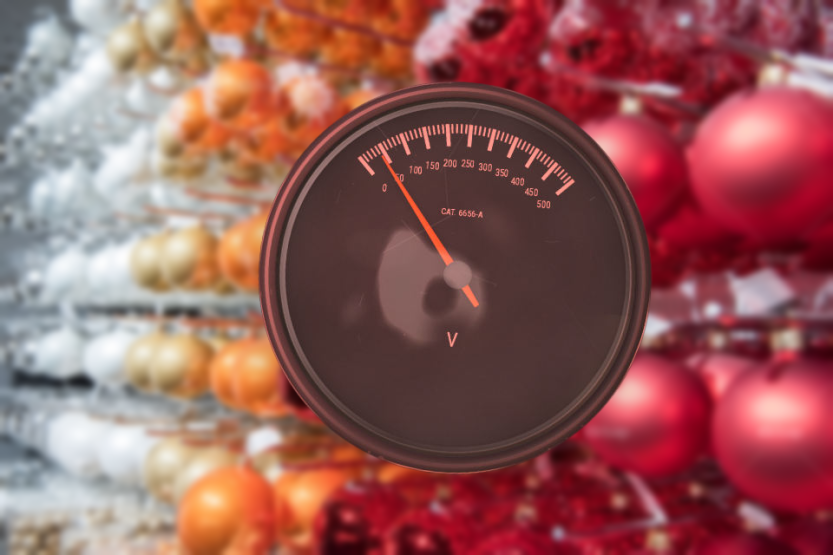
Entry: 40; V
